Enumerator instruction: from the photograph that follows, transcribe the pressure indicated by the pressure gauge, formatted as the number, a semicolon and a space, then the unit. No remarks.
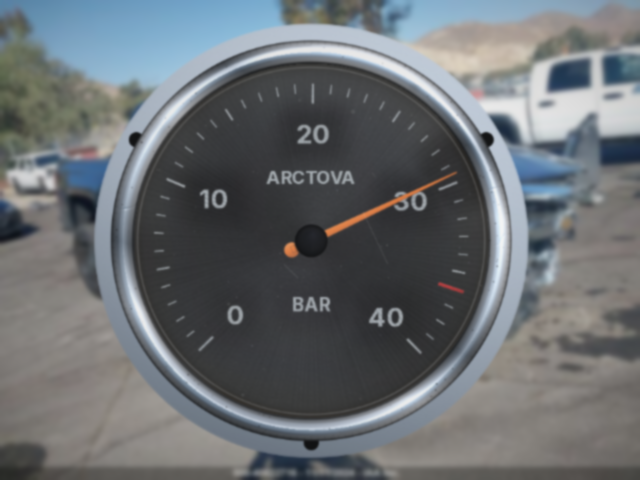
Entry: 29.5; bar
